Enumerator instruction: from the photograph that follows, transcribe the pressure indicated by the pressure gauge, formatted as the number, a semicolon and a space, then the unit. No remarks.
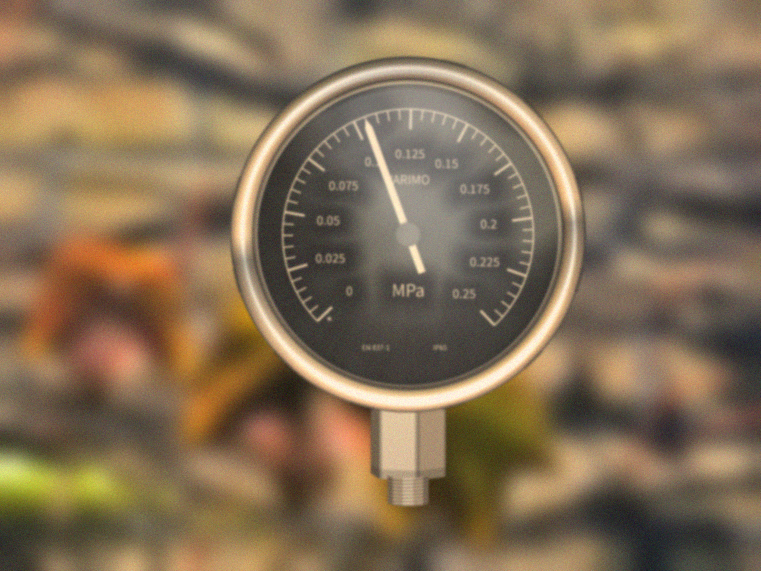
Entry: 0.105; MPa
